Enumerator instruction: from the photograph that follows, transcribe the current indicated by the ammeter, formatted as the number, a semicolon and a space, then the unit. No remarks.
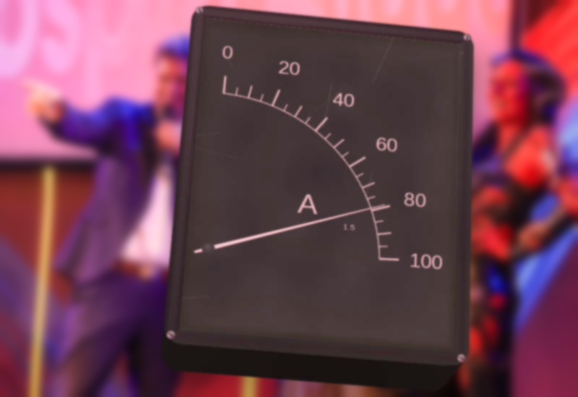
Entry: 80; A
